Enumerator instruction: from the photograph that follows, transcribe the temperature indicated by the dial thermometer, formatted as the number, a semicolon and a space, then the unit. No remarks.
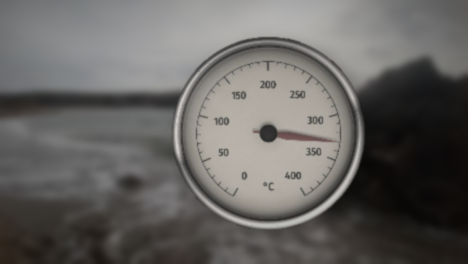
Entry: 330; °C
